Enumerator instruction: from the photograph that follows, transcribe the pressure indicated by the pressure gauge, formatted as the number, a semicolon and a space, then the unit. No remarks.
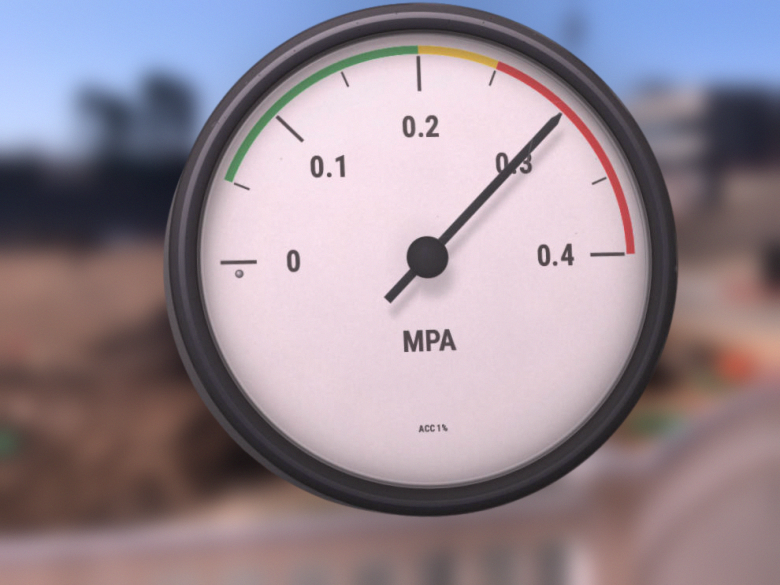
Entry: 0.3; MPa
